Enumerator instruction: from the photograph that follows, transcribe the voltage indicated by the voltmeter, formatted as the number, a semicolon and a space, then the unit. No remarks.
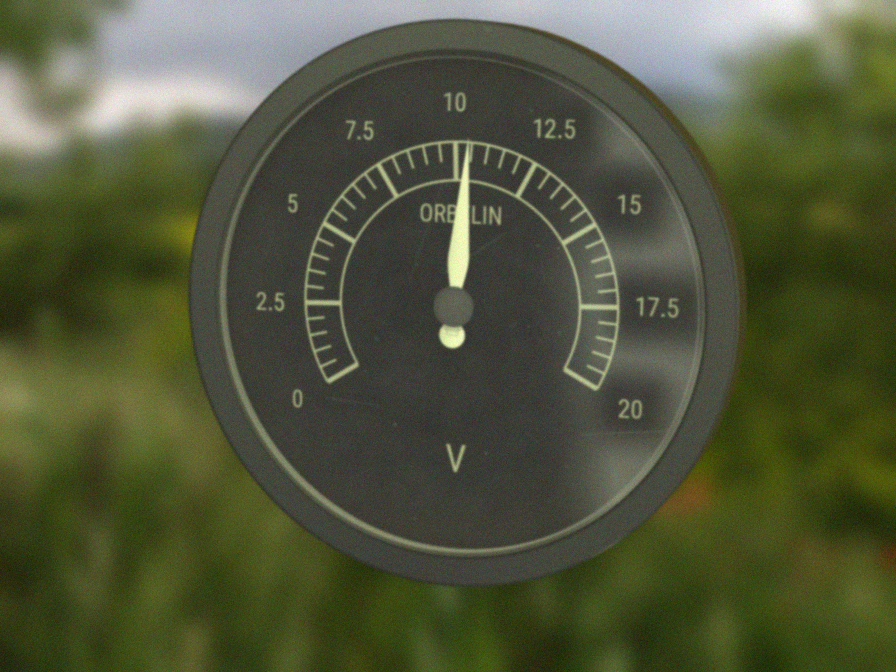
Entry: 10.5; V
